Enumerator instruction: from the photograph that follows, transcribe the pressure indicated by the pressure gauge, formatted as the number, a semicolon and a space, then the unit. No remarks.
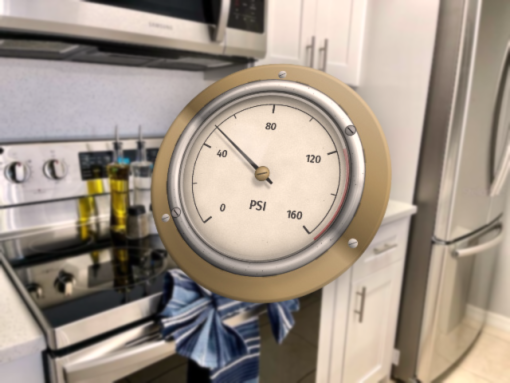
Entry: 50; psi
